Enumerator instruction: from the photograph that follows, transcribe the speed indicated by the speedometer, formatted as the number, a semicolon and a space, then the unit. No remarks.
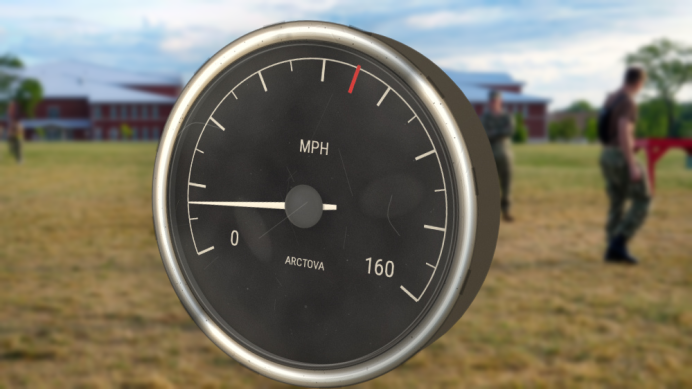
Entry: 15; mph
